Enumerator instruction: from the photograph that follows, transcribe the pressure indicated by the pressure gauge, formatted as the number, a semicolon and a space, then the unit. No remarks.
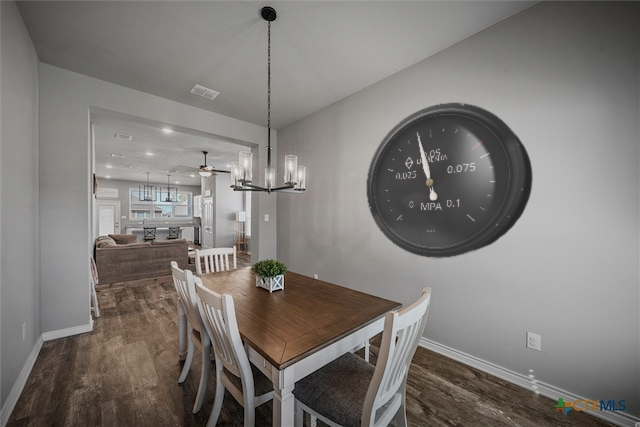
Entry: 0.045; MPa
